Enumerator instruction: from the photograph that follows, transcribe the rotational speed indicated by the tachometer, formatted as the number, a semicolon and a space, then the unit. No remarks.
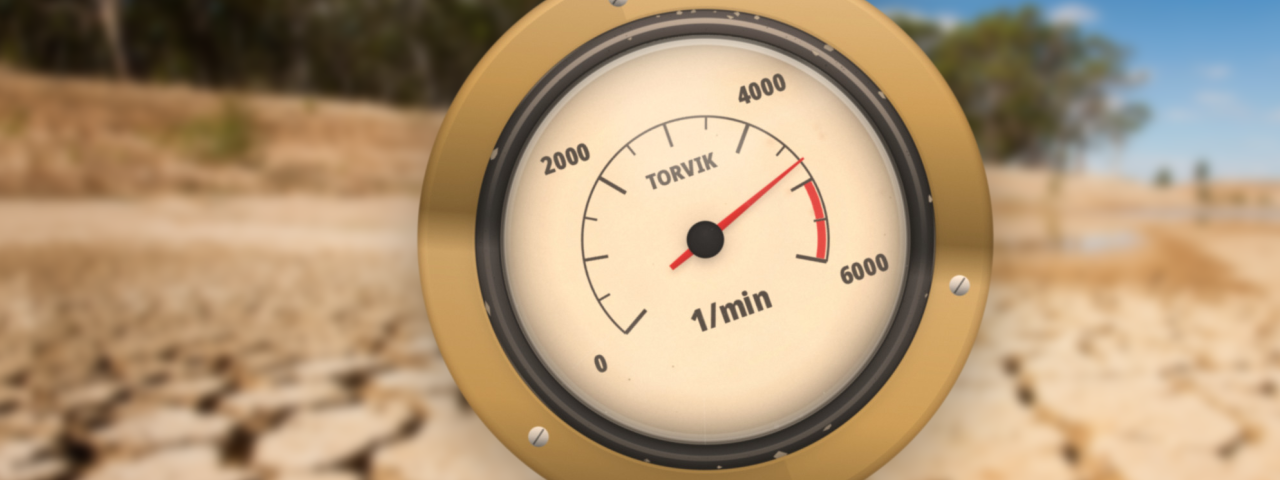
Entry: 4750; rpm
